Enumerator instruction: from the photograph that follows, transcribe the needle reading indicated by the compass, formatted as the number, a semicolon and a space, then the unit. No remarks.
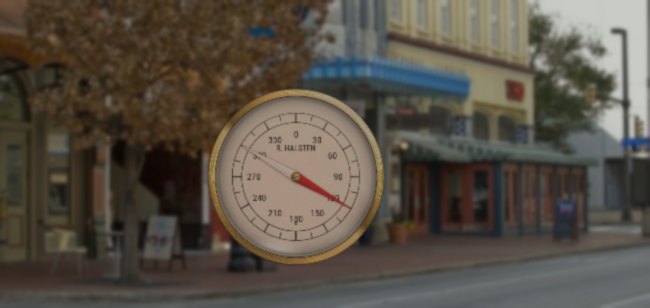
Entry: 120; °
